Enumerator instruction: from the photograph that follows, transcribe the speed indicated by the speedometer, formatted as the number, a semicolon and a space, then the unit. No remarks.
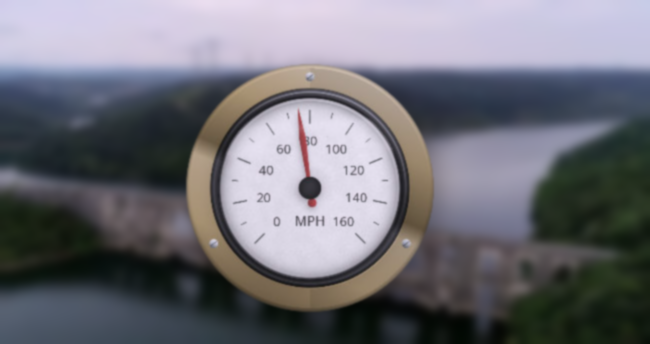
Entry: 75; mph
